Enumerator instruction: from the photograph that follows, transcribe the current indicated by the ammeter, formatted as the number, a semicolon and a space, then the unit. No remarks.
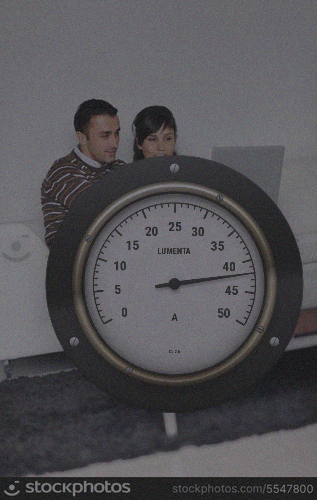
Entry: 42; A
